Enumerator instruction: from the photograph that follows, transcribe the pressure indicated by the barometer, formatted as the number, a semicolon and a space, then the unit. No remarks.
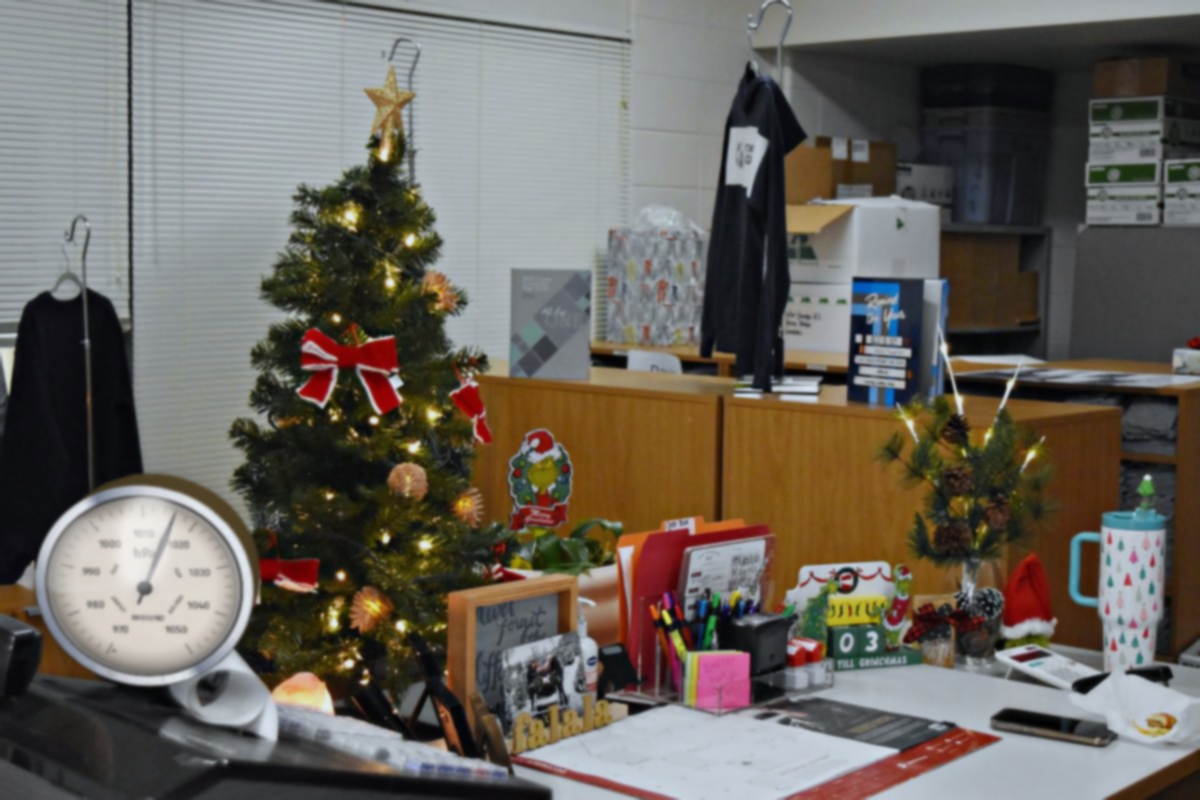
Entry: 1016; hPa
